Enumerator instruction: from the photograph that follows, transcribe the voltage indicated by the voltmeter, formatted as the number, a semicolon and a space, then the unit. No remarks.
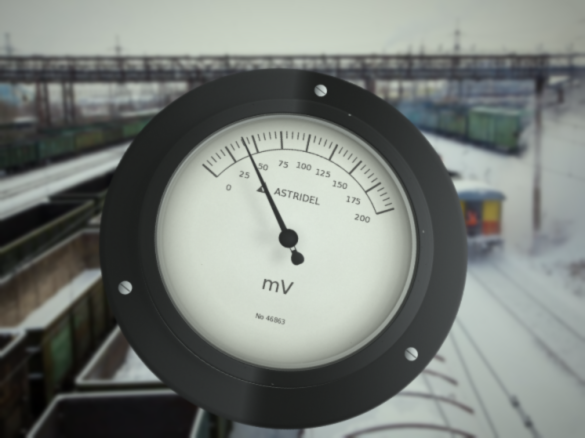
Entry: 40; mV
